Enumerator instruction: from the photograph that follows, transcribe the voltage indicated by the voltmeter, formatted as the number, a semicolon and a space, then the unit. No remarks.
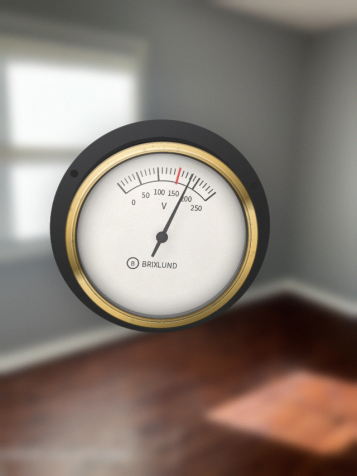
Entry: 180; V
